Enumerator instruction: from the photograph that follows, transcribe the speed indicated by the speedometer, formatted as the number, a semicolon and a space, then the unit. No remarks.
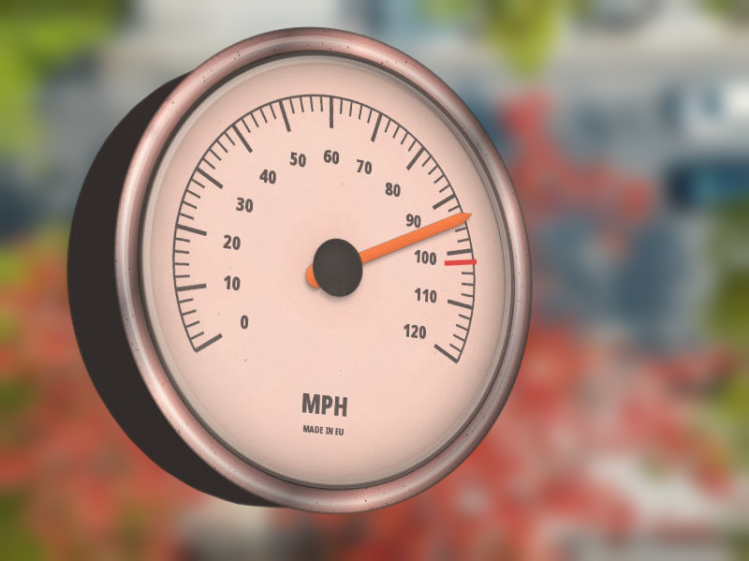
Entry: 94; mph
